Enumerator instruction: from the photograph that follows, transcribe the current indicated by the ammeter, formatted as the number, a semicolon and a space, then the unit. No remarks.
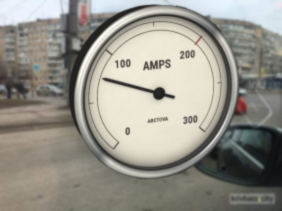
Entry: 75; A
